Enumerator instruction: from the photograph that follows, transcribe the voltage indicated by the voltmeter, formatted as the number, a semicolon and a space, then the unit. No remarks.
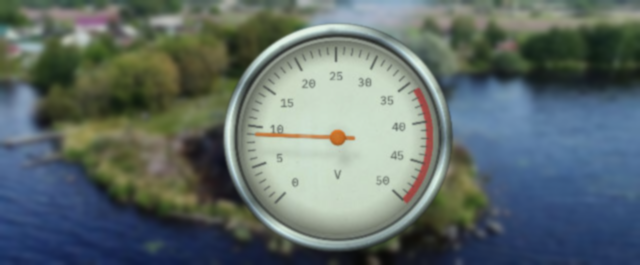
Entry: 9; V
